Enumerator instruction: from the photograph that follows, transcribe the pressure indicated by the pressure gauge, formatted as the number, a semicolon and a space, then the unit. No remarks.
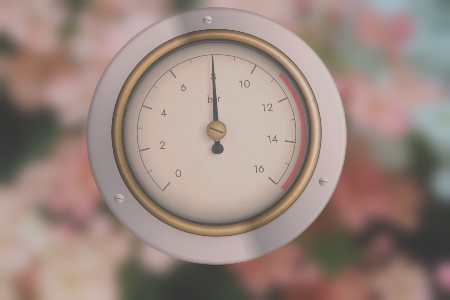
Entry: 8; bar
